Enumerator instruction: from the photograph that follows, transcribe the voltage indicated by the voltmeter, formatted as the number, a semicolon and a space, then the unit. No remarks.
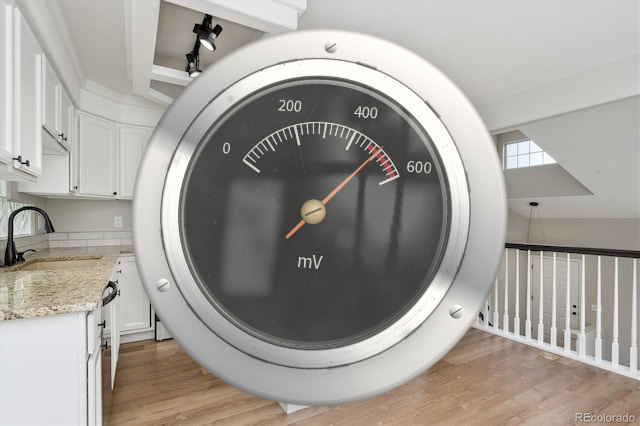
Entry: 500; mV
